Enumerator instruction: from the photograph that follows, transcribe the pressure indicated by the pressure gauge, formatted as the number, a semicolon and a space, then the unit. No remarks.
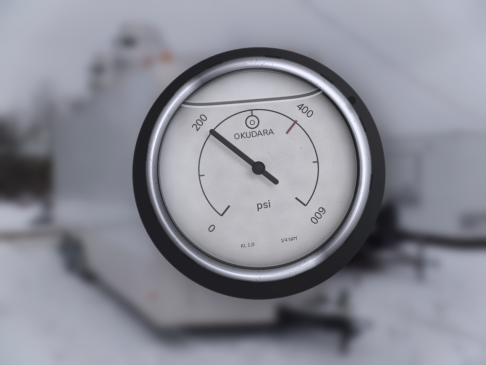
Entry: 200; psi
